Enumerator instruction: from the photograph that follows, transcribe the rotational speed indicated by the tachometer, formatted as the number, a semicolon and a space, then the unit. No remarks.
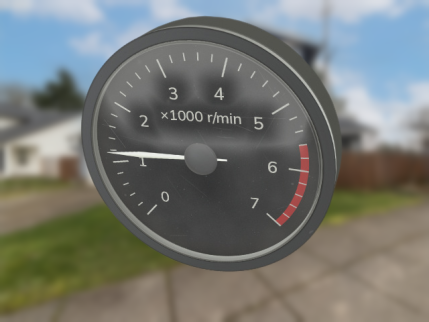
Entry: 1200; rpm
